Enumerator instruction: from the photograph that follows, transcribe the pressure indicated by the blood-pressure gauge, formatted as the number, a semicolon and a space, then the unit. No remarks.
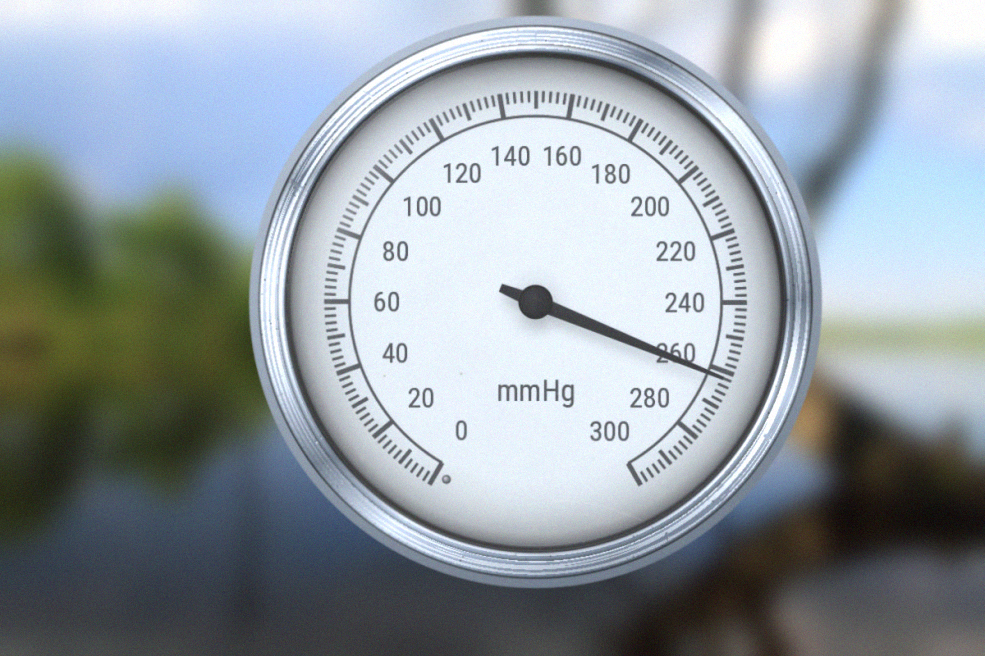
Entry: 262; mmHg
